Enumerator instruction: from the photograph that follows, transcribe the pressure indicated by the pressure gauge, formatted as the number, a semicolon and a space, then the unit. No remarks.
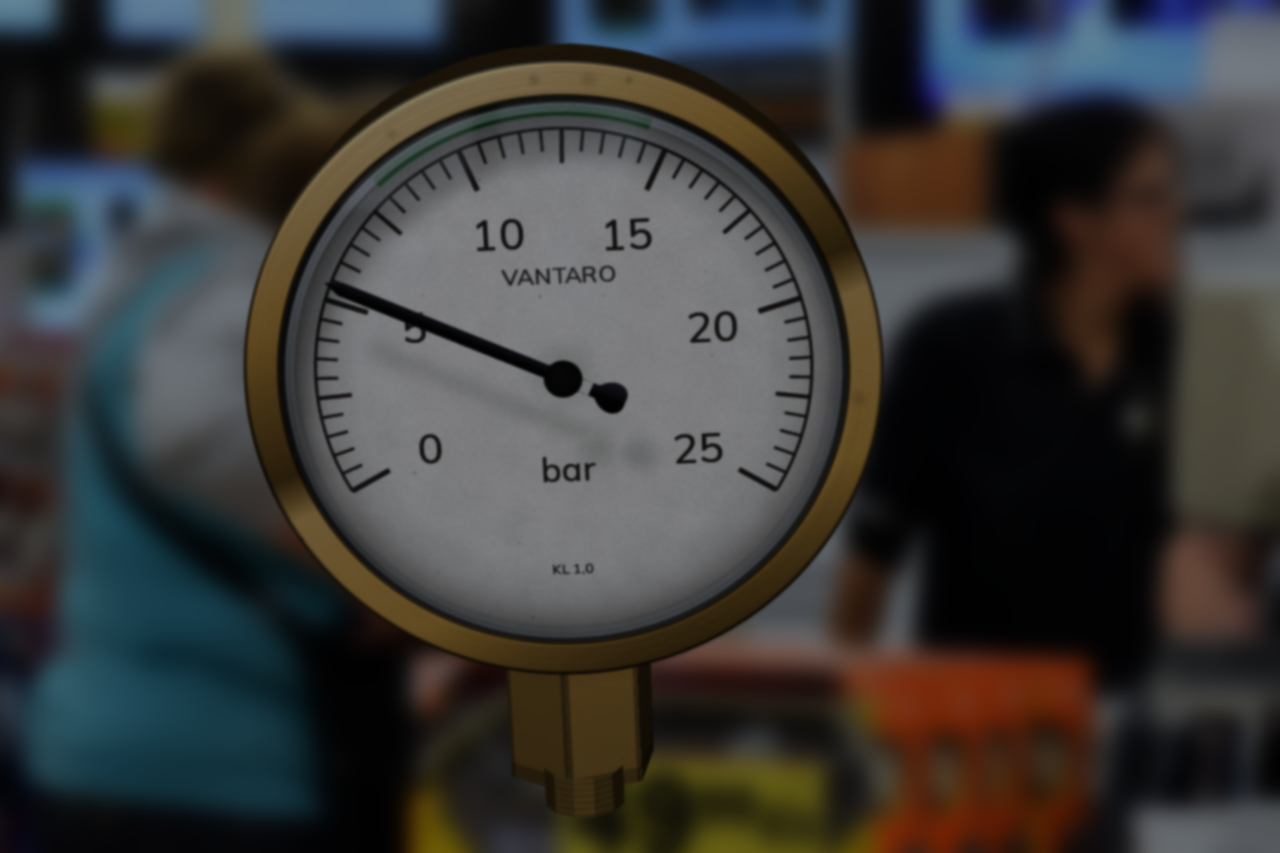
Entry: 5.5; bar
